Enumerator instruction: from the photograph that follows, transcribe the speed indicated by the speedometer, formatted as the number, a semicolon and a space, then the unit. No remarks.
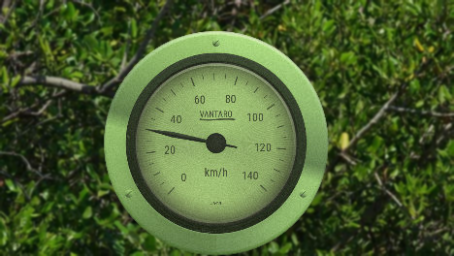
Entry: 30; km/h
